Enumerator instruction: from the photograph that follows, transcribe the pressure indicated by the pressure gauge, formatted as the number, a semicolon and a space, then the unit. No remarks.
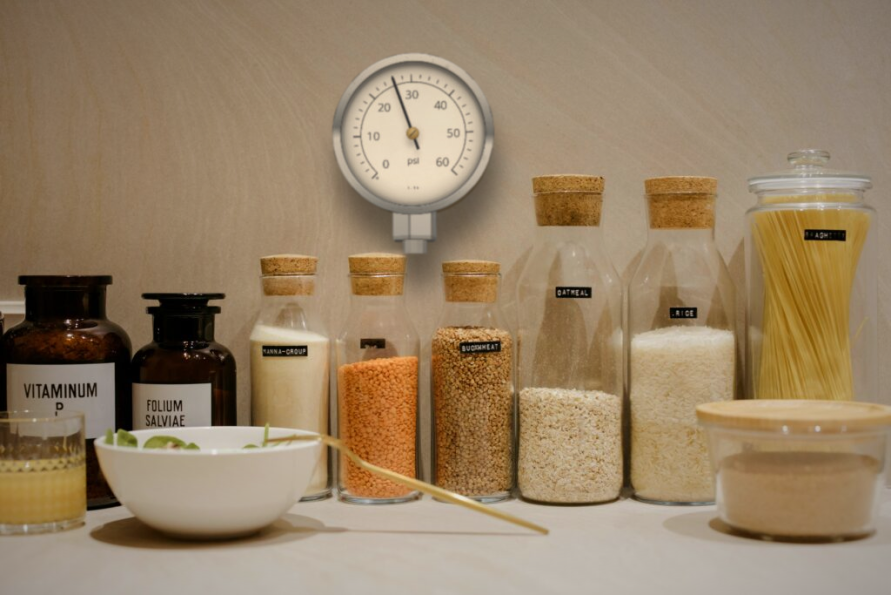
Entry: 26; psi
